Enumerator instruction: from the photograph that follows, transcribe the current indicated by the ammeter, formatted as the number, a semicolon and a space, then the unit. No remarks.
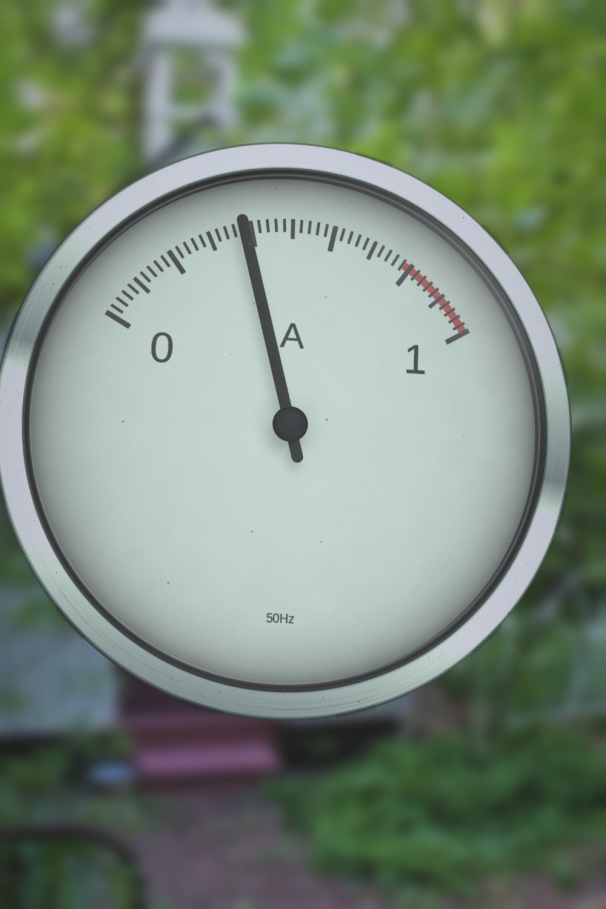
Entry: 0.38; A
